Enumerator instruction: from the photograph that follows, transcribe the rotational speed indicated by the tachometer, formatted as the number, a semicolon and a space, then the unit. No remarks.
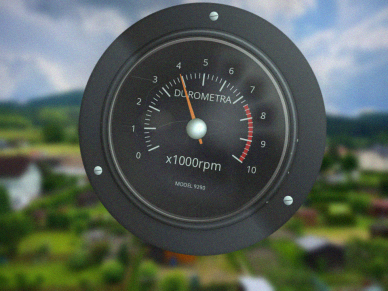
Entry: 4000; rpm
